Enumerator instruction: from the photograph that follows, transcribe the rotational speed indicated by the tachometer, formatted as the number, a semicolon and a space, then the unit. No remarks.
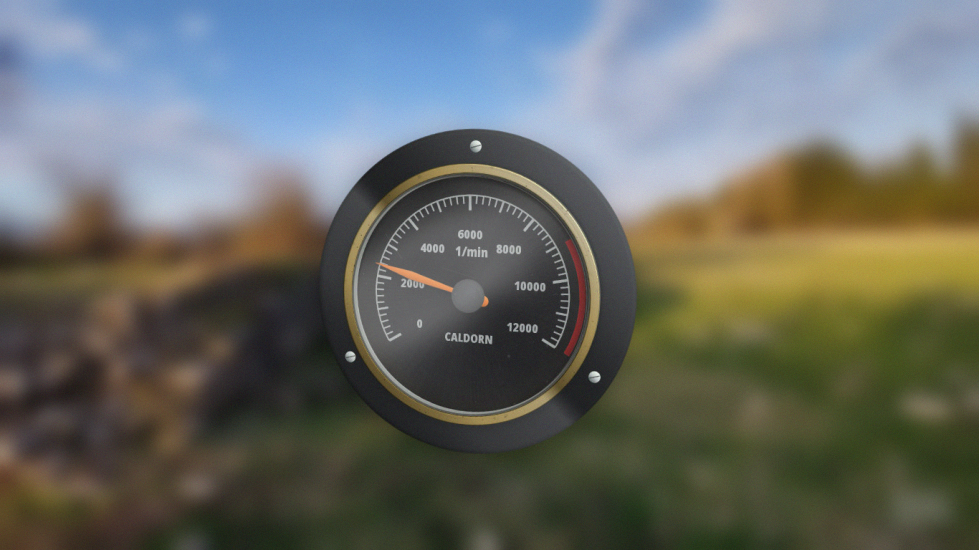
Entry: 2400; rpm
